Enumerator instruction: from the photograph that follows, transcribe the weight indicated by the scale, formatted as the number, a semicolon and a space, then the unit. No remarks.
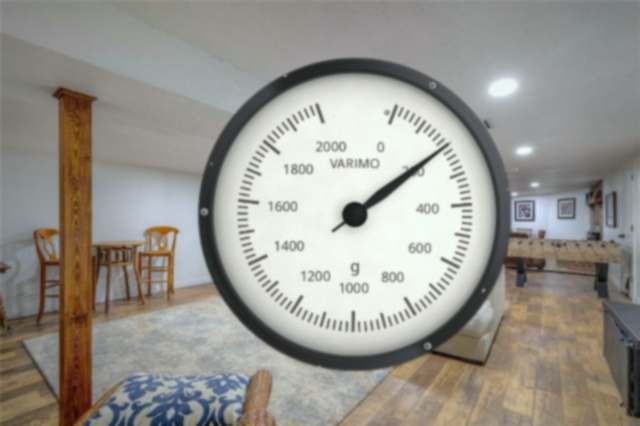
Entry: 200; g
